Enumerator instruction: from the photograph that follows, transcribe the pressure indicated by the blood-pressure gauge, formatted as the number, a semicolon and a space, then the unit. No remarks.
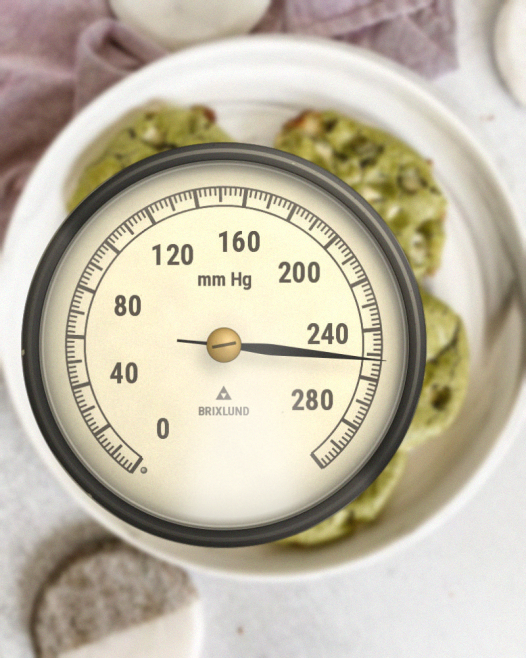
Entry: 252; mmHg
